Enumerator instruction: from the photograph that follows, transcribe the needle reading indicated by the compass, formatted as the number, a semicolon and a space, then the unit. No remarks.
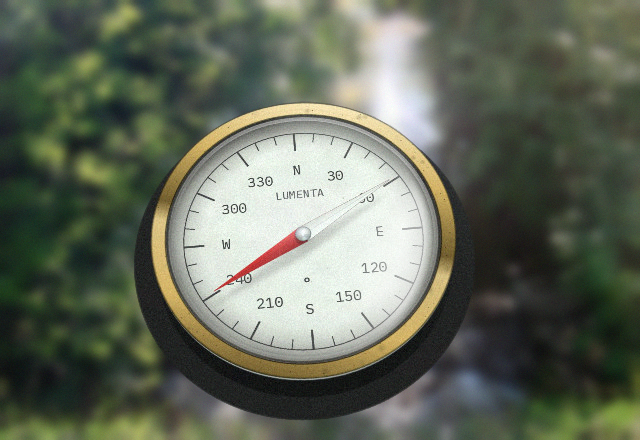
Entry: 240; °
